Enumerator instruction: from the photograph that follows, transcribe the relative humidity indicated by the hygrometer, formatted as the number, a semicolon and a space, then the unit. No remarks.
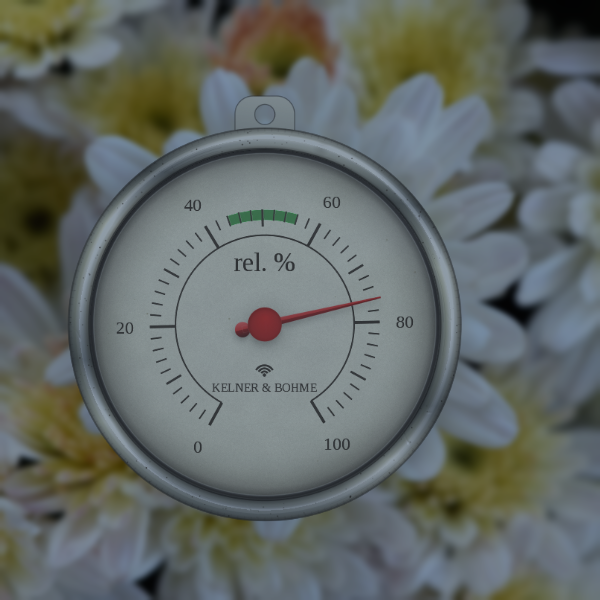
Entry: 76; %
